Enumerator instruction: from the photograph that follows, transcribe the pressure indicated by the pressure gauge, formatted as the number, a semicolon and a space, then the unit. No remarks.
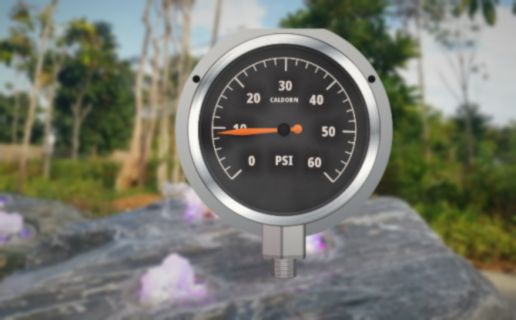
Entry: 9; psi
